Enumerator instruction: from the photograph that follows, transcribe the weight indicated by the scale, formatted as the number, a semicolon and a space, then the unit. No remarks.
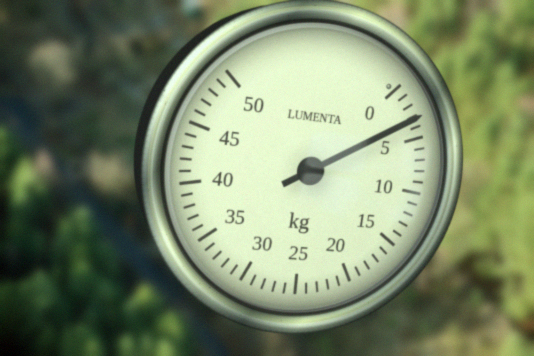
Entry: 3; kg
